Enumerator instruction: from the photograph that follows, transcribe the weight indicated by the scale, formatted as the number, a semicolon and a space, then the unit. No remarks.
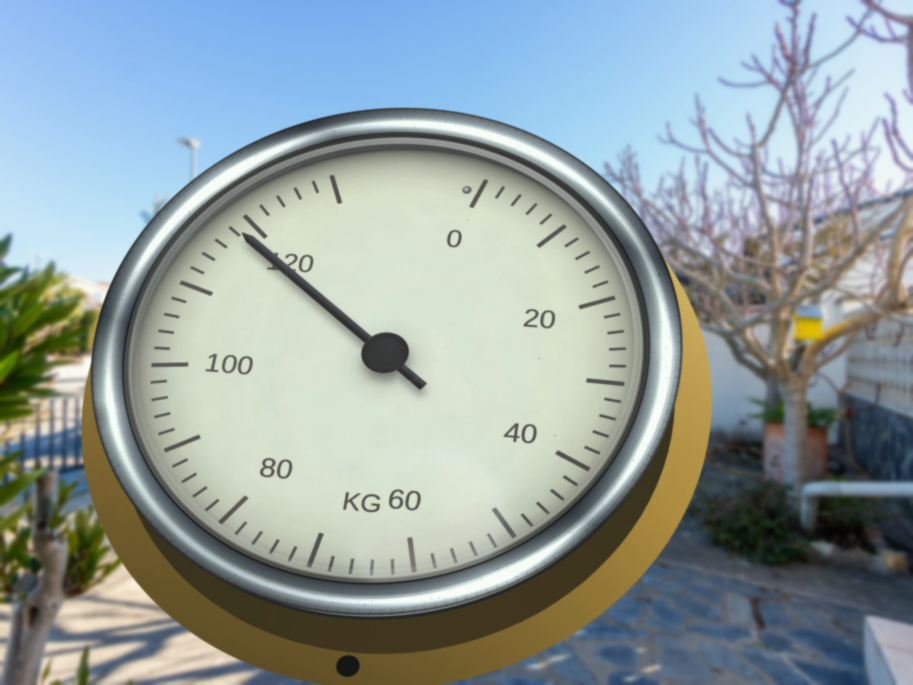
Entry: 118; kg
